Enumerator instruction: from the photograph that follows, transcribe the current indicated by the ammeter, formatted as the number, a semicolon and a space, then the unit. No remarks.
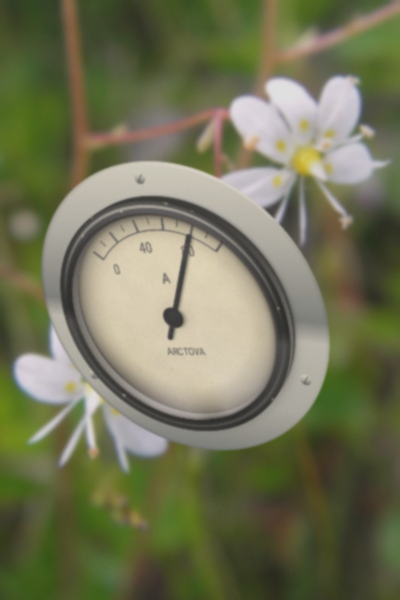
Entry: 80; A
